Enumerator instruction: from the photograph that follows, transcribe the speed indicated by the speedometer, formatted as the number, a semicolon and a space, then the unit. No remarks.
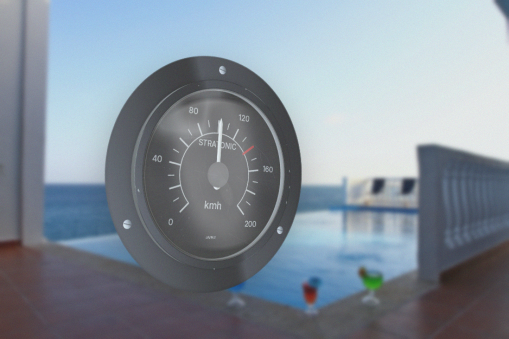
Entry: 100; km/h
